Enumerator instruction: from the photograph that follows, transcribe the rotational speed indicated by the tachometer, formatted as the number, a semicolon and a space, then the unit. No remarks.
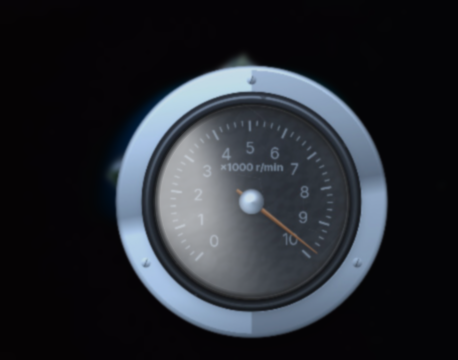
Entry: 9800; rpm
